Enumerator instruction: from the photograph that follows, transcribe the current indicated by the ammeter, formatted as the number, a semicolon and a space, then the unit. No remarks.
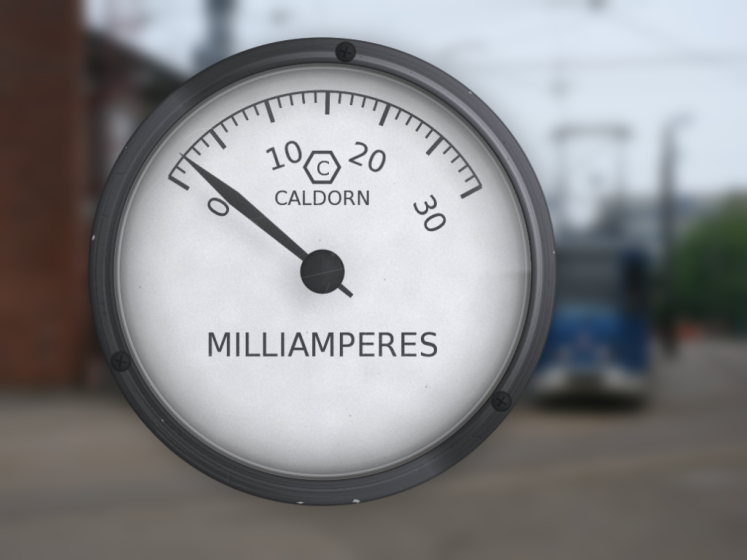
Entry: 2; mA
